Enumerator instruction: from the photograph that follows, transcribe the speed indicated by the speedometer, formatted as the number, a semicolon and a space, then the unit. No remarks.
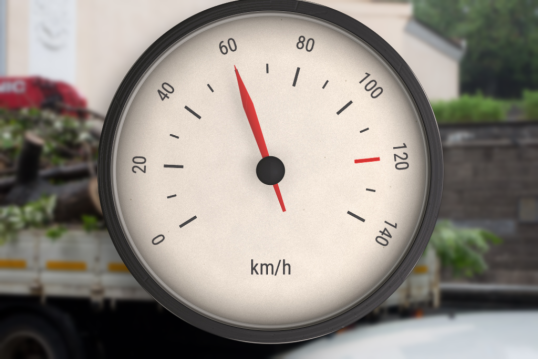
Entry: 60; km/h
